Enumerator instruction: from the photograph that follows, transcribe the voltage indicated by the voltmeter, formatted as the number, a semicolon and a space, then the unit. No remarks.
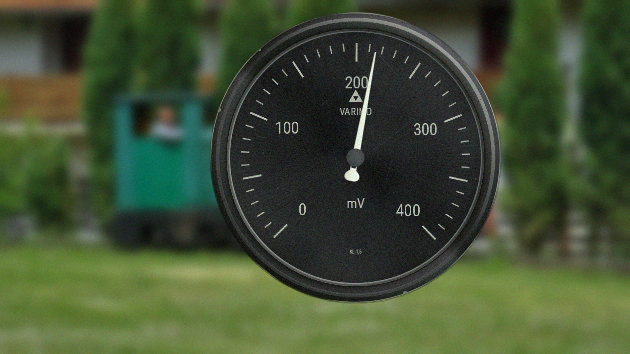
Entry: 215; mV
